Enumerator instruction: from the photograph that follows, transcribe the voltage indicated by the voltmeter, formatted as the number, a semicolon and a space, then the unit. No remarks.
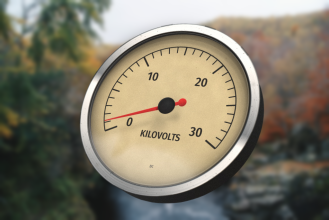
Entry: 1; kV
